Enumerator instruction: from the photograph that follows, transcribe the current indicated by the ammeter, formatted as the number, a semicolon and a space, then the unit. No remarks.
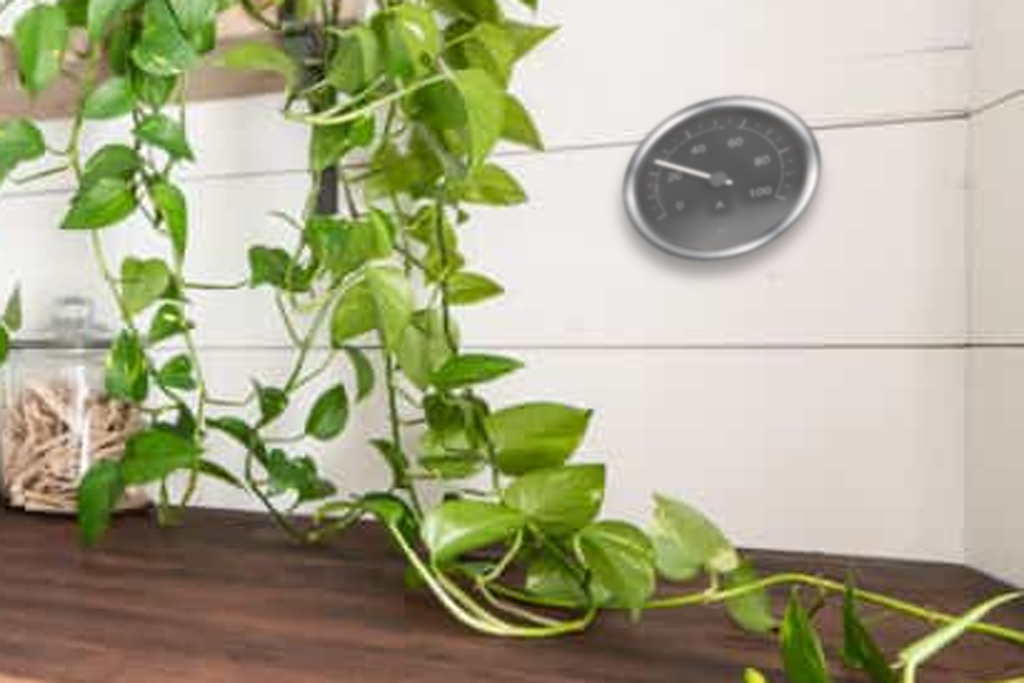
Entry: 25; A
